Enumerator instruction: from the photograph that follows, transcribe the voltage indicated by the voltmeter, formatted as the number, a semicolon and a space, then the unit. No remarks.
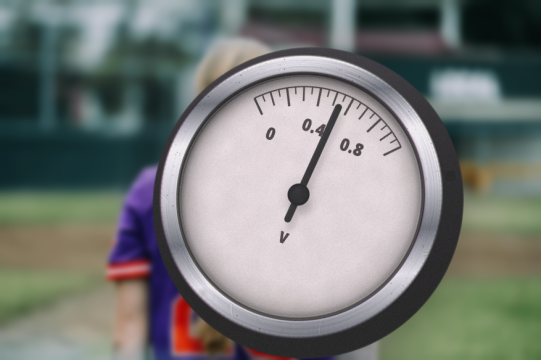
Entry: 0.55; V
